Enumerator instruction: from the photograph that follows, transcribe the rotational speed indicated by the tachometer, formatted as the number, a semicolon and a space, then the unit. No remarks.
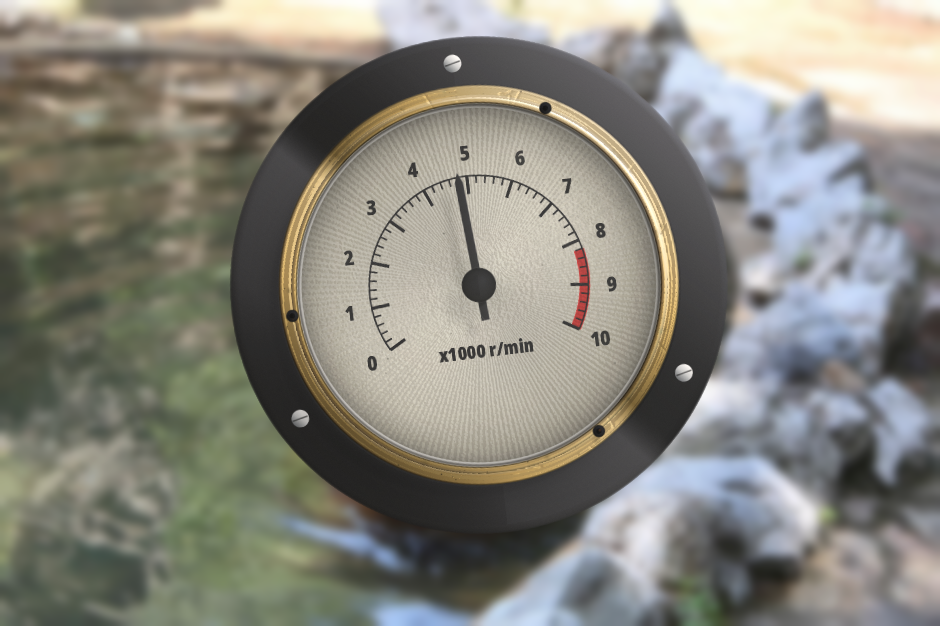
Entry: 4800; rpm
